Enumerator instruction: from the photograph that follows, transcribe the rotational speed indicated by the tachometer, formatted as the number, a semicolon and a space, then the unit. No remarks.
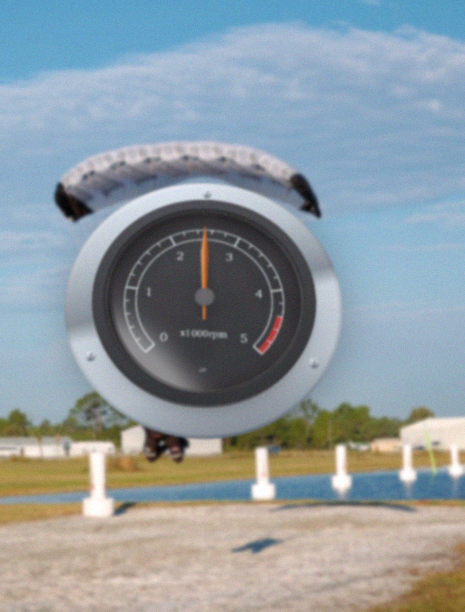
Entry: 2500; rpm
